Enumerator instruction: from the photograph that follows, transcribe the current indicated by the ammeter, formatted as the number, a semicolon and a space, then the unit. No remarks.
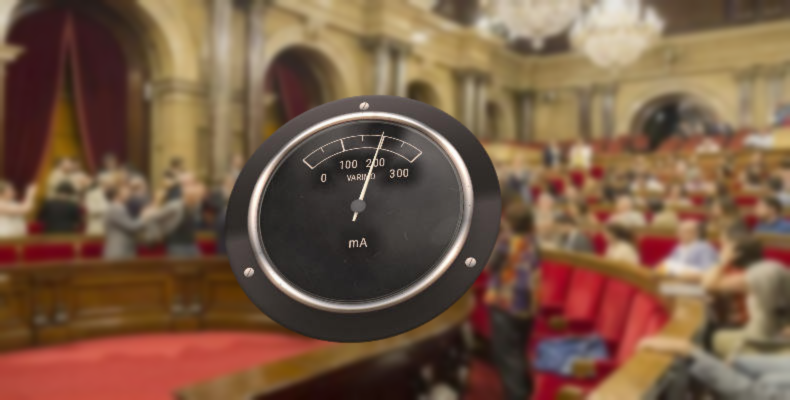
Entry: 200; mA
